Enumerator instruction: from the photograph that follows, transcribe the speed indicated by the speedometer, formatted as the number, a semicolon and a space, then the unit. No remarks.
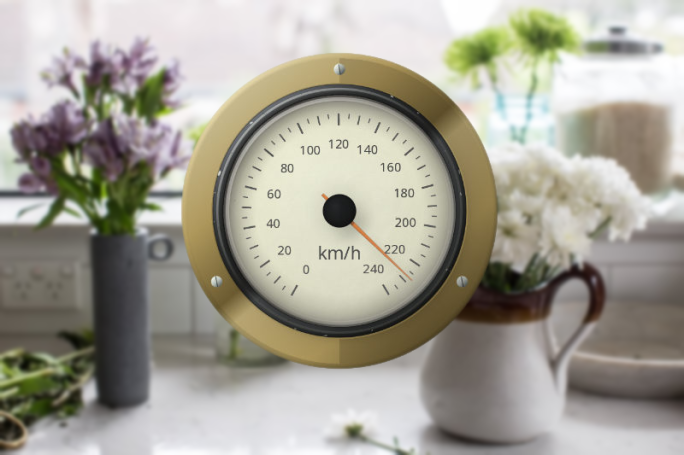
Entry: 227.5; km/h
